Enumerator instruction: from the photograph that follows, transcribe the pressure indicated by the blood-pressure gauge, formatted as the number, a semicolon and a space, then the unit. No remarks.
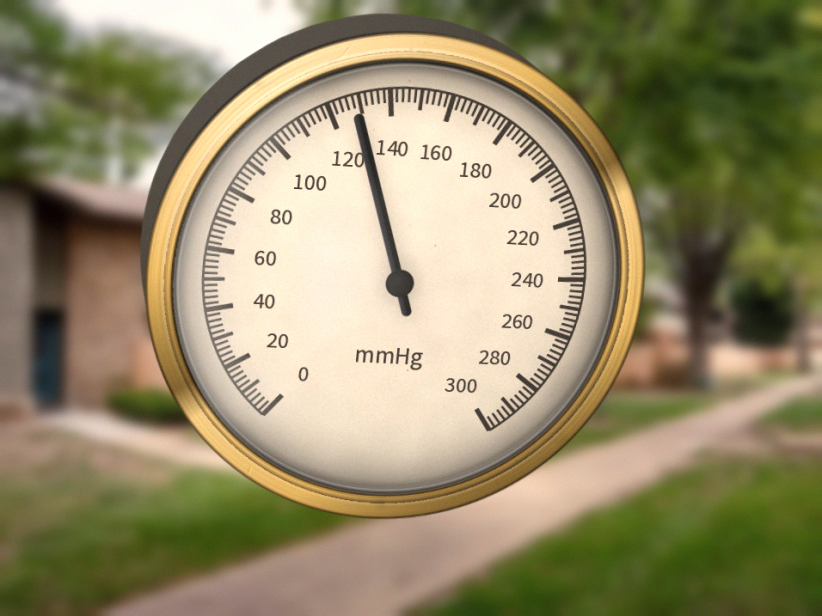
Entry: 128; mmHg
